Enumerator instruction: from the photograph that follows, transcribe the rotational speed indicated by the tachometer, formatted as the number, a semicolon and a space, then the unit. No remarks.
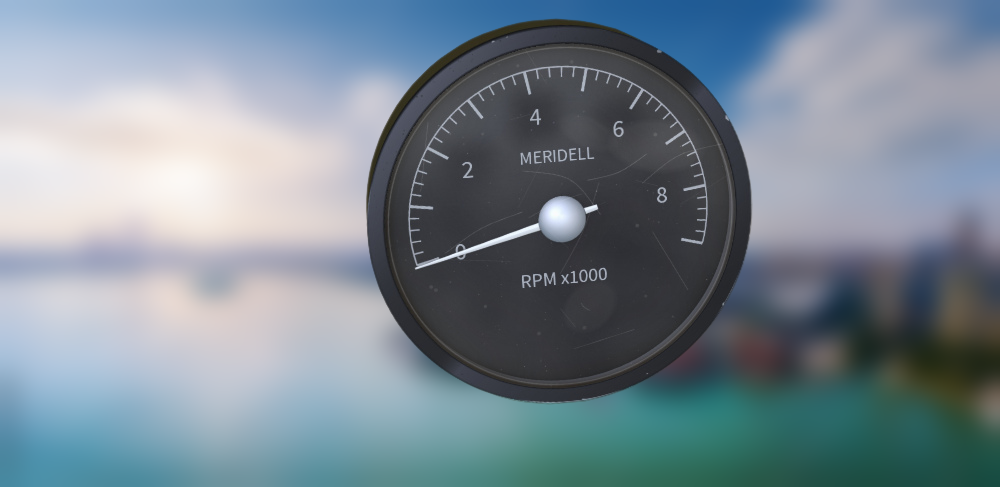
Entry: 0; rpm
